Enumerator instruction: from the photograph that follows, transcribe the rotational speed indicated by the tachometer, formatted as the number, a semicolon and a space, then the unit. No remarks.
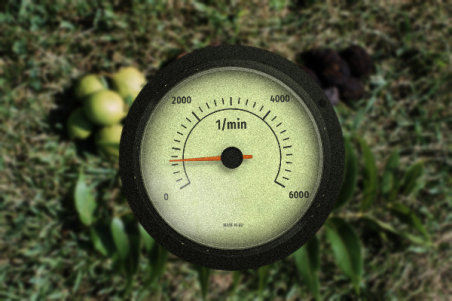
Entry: 700; rpm
